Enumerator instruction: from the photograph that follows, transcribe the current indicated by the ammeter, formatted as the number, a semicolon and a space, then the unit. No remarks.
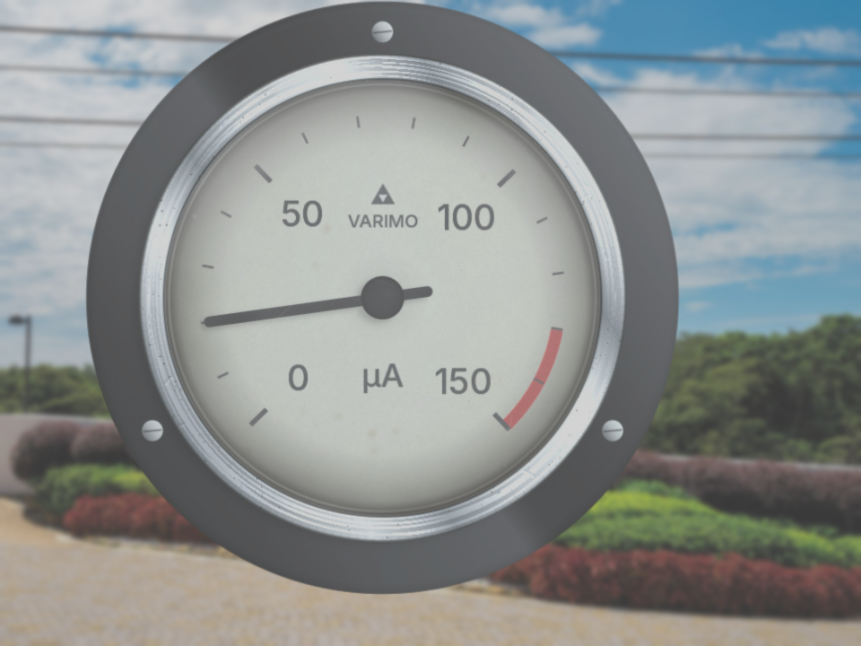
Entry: 20; µA
